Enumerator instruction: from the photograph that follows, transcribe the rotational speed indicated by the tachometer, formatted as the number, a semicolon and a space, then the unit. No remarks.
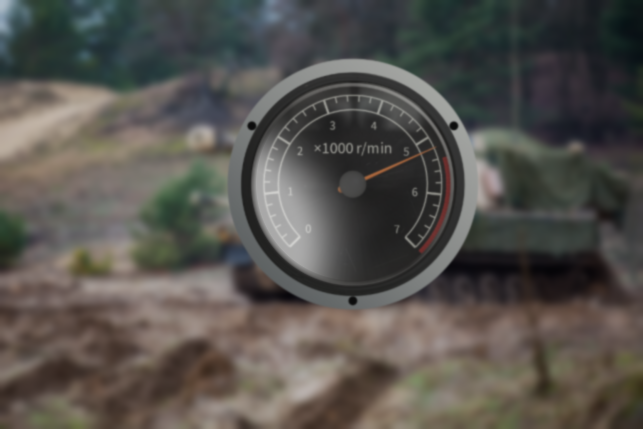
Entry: 5200; rpm
